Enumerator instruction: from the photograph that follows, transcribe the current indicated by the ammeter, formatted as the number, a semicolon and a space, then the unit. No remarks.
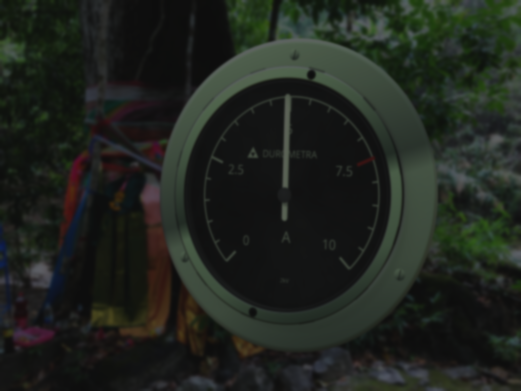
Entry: 5; A
